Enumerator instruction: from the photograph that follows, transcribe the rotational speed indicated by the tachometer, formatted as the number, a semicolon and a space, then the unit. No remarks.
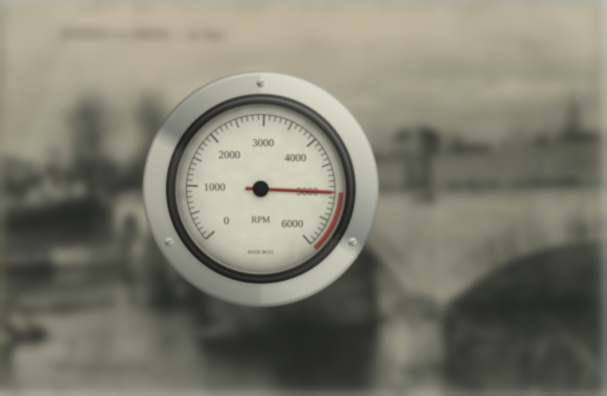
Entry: 5000; rpm
